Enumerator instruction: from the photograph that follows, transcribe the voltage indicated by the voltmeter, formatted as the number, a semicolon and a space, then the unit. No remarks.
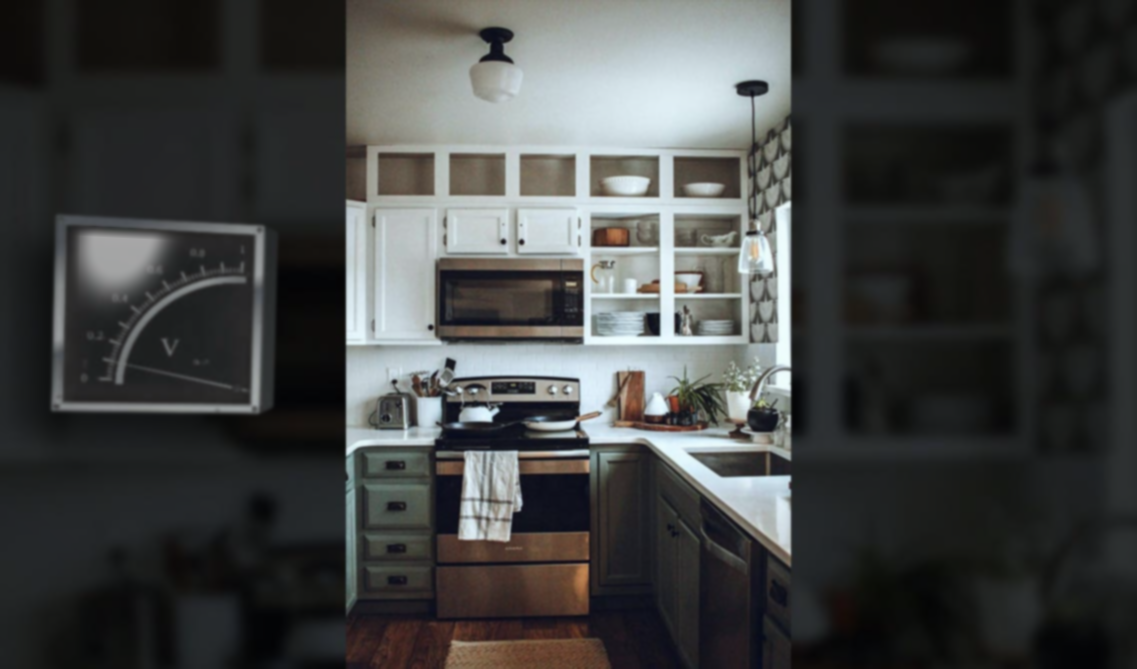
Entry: 0.1; V
